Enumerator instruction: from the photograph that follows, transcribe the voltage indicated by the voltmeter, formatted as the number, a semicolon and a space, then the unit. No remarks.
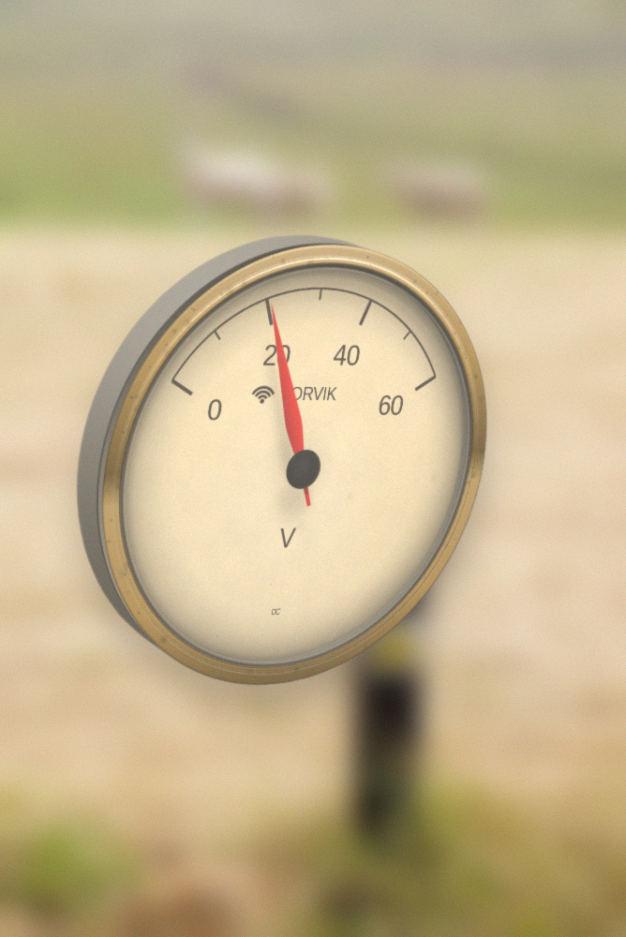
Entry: 20; V
